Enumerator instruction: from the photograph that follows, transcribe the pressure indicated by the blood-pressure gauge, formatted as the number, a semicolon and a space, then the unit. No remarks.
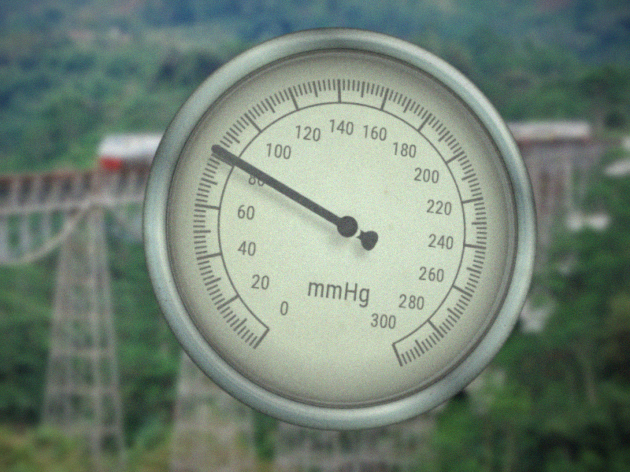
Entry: 82; mmHg
